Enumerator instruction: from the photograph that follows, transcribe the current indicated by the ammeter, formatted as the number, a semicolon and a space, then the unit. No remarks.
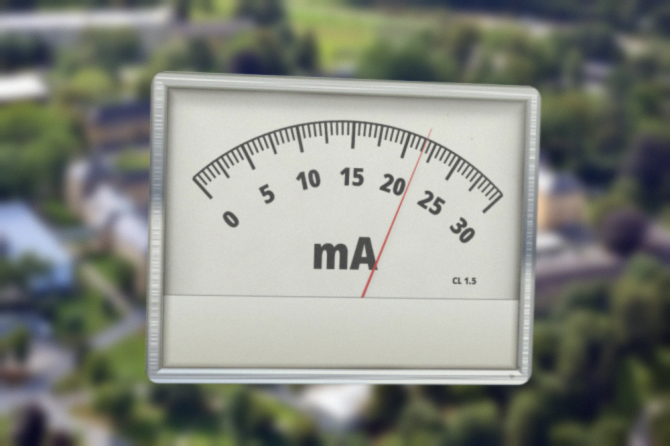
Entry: 21.5; mA
